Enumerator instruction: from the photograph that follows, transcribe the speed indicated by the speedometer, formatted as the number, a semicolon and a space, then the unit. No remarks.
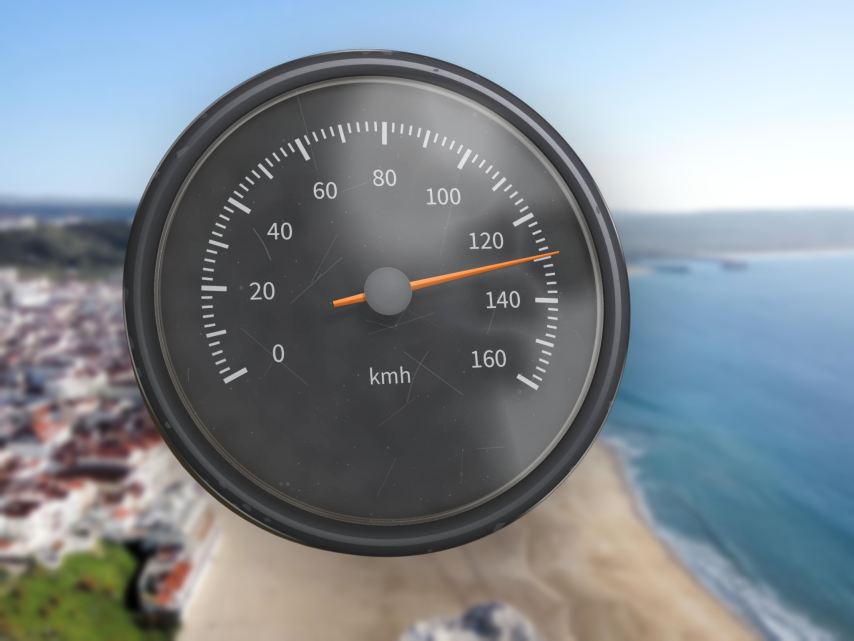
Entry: 130; km/h
